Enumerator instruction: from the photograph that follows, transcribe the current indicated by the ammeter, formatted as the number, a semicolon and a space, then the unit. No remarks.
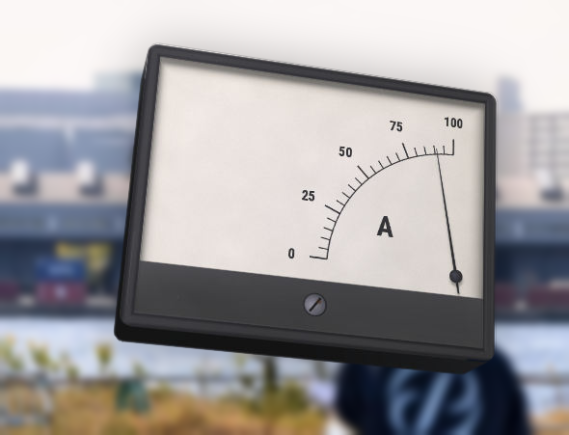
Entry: 90; A
